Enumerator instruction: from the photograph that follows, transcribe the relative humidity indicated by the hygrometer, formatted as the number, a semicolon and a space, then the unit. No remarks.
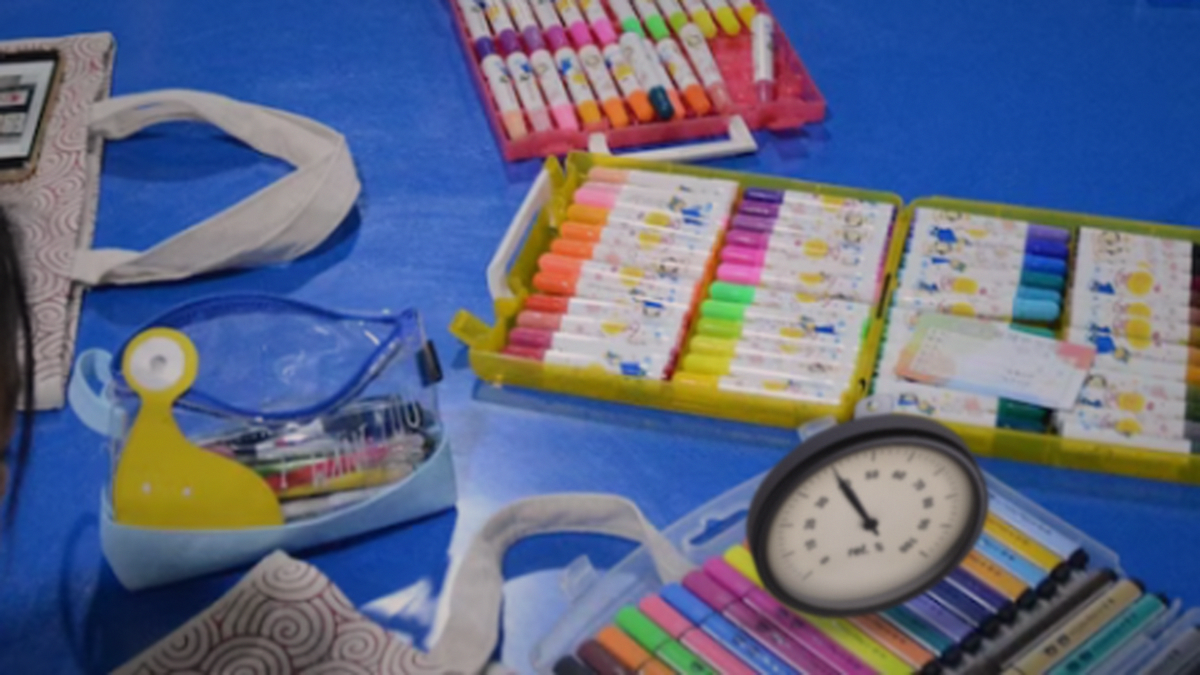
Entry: 40; %
